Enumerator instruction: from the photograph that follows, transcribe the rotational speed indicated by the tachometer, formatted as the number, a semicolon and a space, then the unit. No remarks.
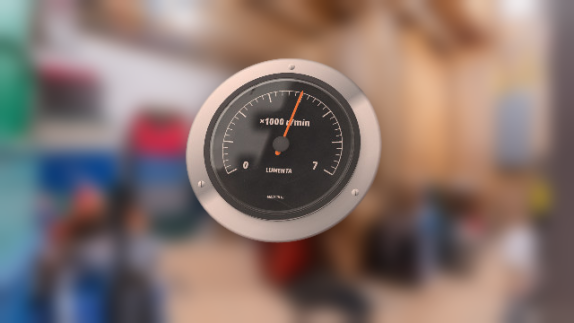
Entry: 4000; rpm
